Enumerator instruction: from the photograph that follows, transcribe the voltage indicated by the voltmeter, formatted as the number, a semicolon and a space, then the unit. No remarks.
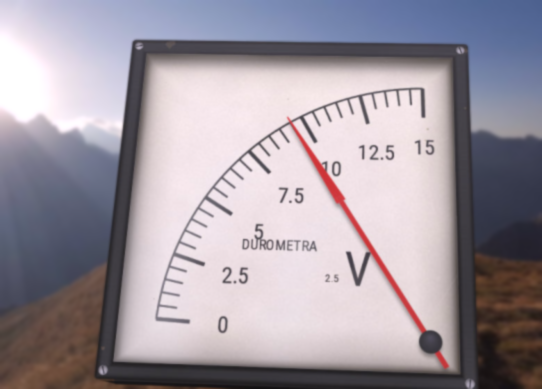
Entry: 9.5; V
